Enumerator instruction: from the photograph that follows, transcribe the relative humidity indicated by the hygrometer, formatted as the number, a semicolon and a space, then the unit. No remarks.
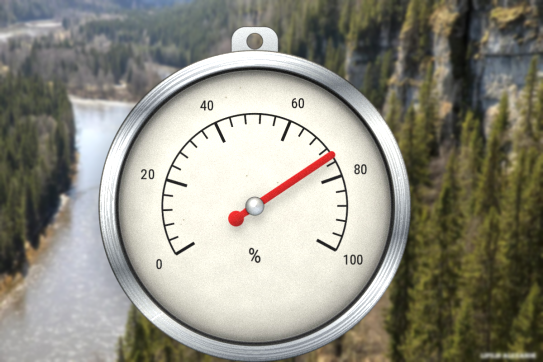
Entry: 74; %
